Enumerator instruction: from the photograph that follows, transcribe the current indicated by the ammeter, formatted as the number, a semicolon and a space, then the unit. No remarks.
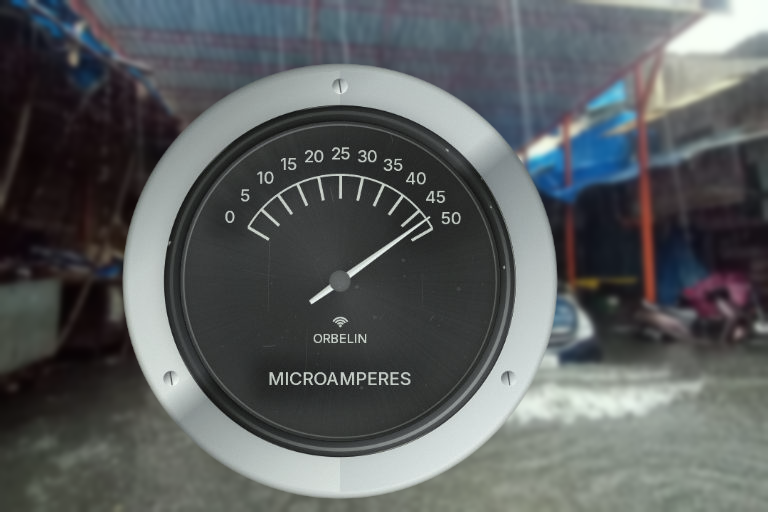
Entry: 47.5; µA
